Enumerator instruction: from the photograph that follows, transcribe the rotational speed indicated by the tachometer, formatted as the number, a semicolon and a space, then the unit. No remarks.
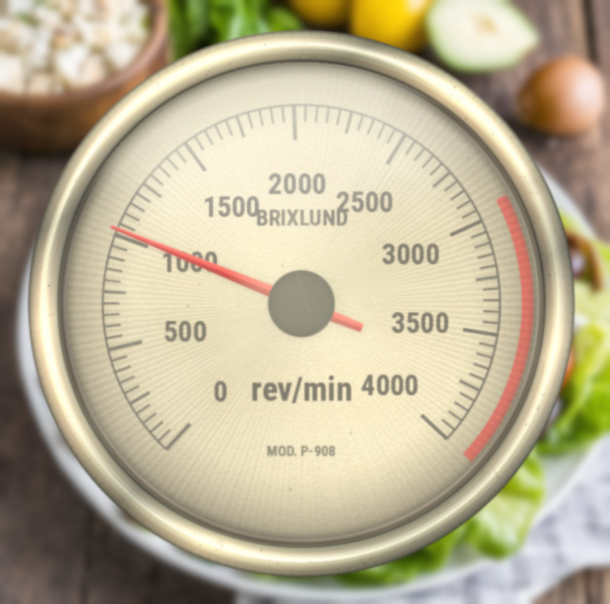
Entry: 1025; rpm
